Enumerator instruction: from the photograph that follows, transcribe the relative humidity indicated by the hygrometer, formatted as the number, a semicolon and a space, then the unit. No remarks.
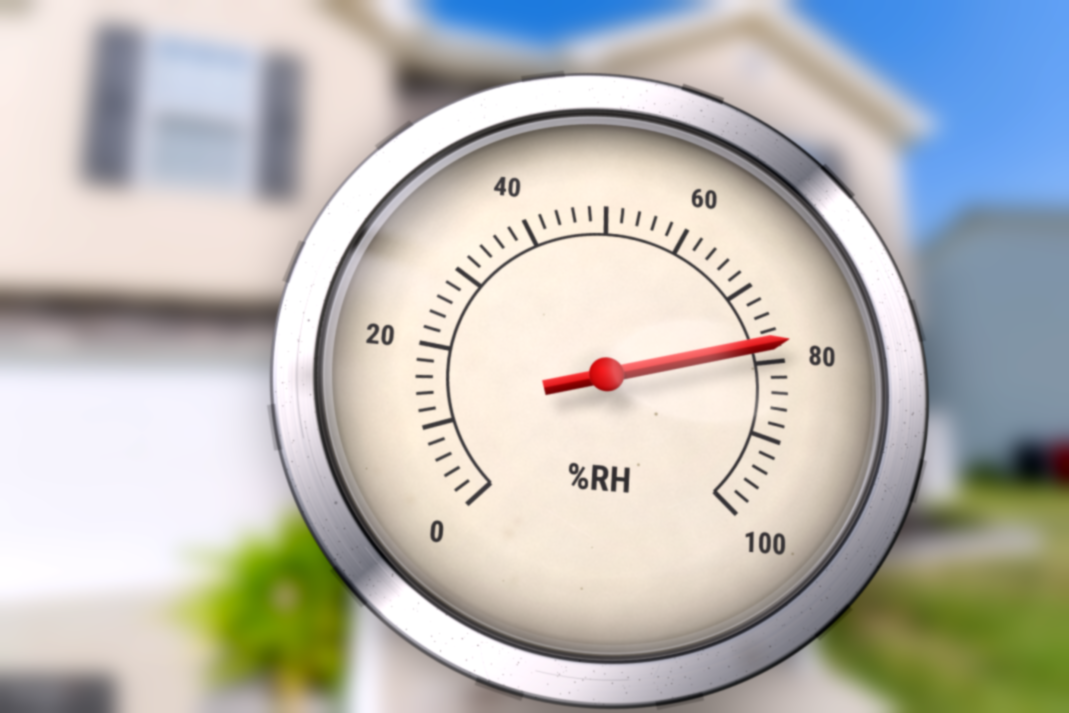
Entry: 78; %
